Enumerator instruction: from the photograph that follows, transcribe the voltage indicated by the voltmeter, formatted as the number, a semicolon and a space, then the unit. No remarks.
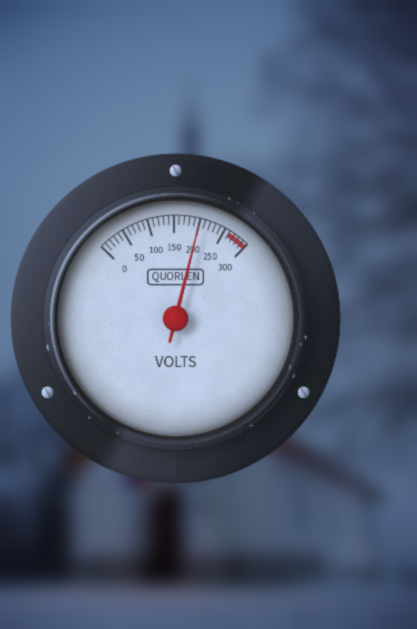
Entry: 200; V
